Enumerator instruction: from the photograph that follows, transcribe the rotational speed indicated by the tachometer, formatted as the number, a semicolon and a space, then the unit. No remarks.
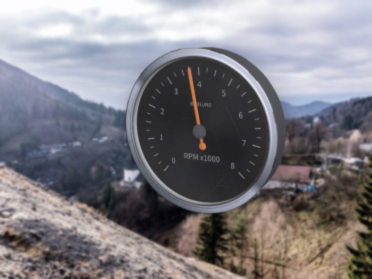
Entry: 3750; rpm
